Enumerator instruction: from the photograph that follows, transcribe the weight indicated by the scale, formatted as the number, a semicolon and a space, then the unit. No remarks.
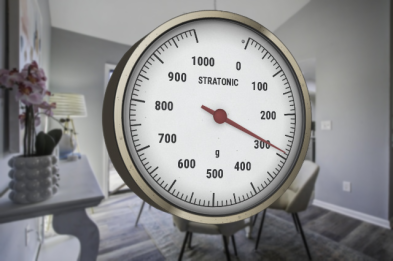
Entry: 290; g
